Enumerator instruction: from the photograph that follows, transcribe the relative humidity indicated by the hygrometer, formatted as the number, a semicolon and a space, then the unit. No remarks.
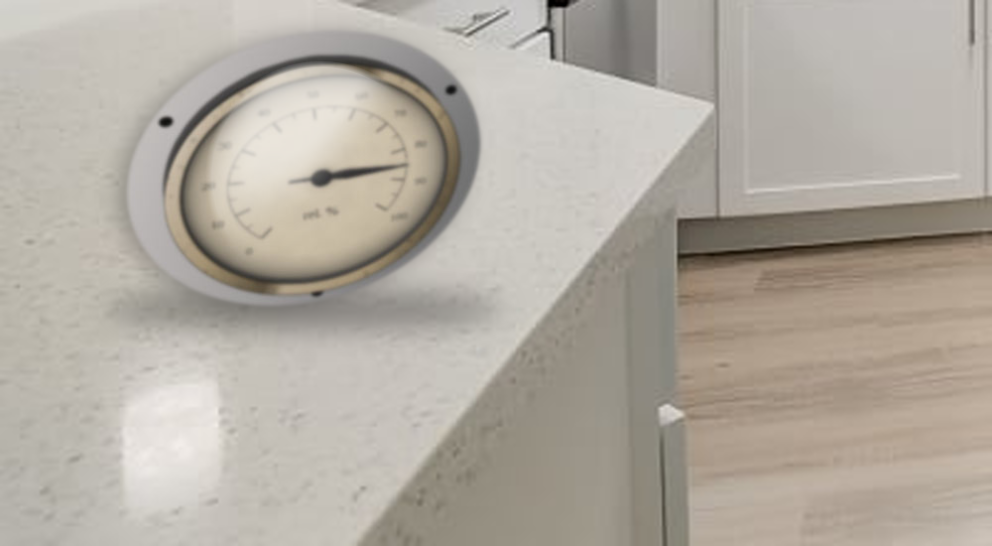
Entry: 85; %
